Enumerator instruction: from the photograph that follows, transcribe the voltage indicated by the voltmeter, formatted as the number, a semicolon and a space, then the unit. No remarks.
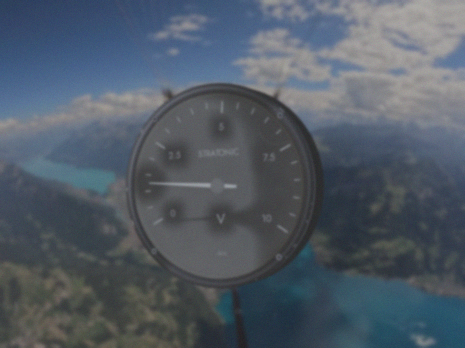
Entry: 1.25; V
